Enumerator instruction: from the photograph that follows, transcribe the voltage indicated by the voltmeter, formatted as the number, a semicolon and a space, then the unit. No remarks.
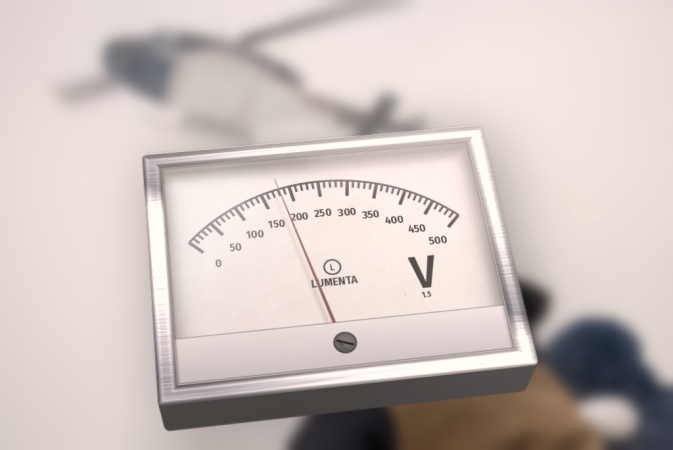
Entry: 180; V
